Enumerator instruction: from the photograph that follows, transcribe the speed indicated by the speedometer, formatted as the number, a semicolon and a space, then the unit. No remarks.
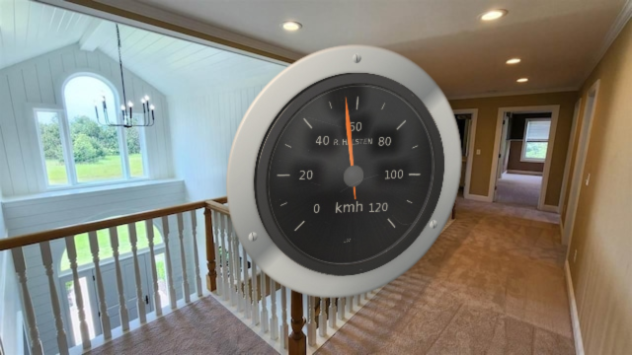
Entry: 55; km/h
